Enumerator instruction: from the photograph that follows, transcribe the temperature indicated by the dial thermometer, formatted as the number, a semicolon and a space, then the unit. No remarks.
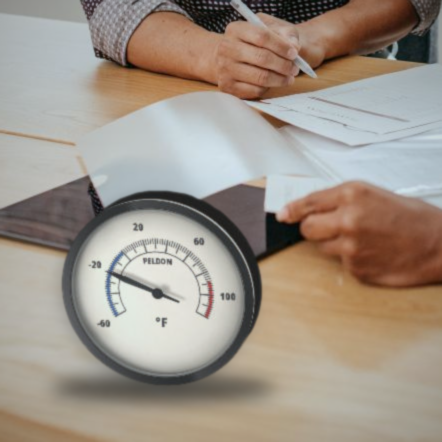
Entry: -20; °F
